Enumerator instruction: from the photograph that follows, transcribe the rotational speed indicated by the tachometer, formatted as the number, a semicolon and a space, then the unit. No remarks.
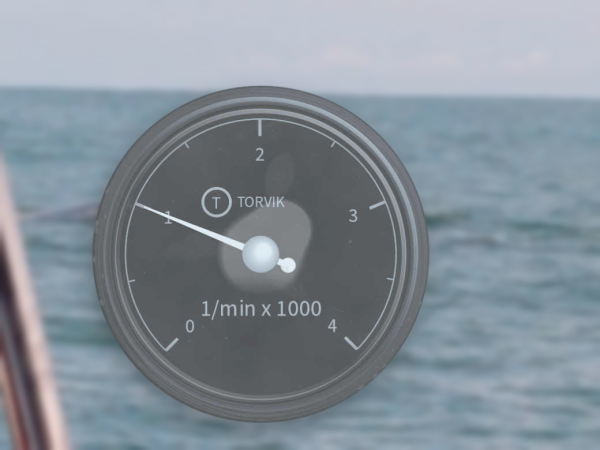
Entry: 1000; rpm
